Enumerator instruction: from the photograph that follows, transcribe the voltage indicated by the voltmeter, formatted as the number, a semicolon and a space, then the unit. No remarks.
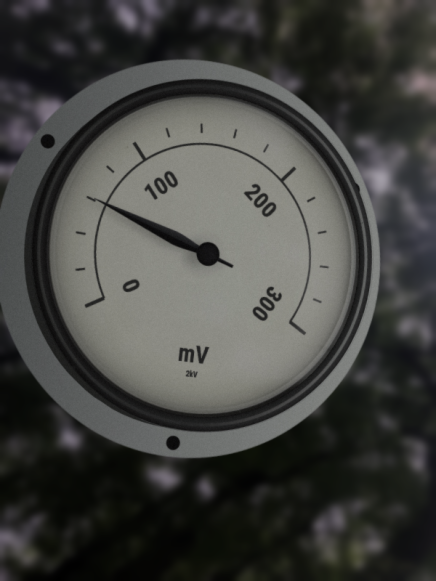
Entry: 60; mV
